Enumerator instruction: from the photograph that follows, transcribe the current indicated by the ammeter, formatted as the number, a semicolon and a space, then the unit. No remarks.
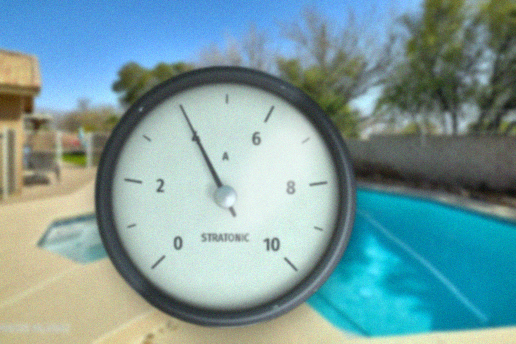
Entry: 4; A
